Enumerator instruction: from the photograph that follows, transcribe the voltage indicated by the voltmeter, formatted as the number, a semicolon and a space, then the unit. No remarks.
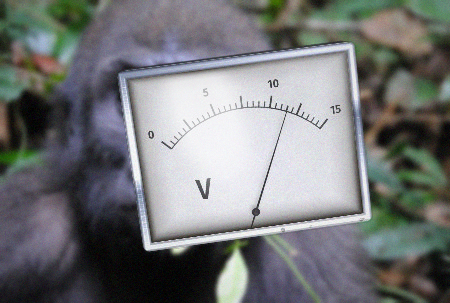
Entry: 11.5; V
